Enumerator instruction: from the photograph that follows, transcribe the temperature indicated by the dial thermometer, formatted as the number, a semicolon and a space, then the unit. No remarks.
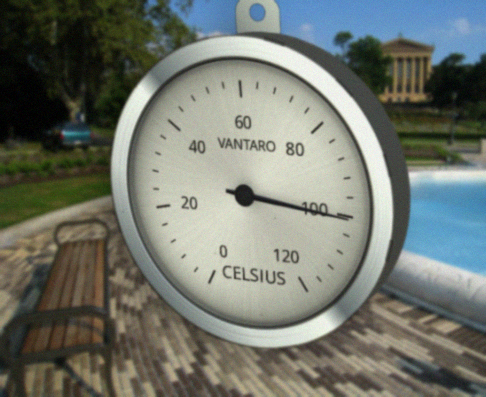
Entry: 100; °C
